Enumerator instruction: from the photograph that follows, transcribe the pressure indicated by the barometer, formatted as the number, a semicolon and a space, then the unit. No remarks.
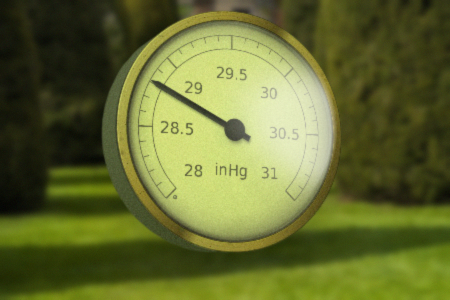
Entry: 28.8; inHg
